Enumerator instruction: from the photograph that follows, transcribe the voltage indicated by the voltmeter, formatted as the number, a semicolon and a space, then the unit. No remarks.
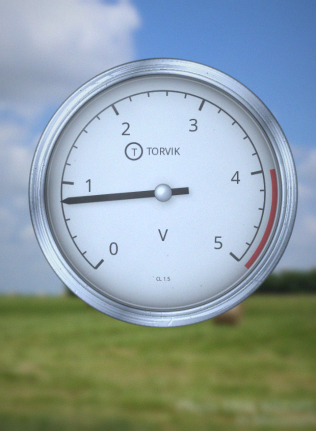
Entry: 0.8; V
